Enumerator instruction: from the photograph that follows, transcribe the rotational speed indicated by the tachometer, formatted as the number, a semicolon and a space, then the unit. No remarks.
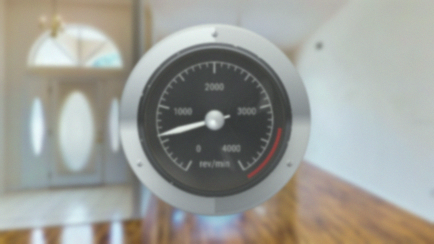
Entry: 600; rpm
